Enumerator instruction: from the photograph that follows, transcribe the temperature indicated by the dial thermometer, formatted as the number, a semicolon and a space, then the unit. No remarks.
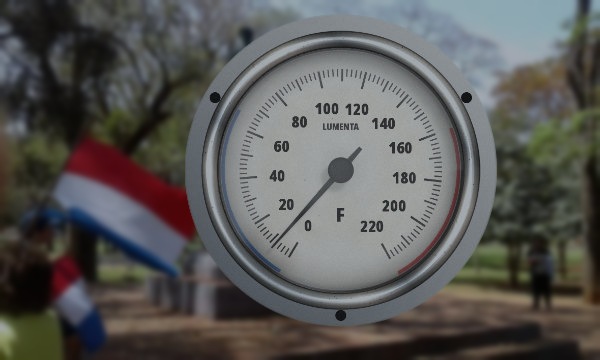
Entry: 8; °F
